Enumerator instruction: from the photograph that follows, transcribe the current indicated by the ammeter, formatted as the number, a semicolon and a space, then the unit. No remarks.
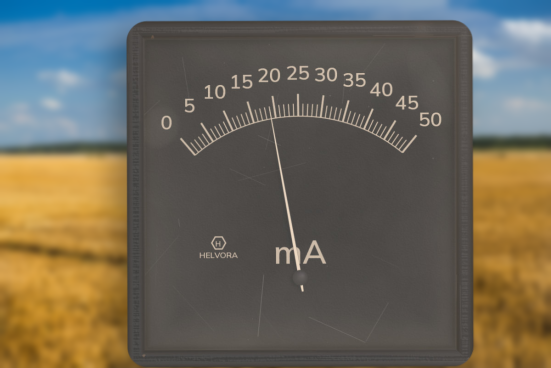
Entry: 19; mA
